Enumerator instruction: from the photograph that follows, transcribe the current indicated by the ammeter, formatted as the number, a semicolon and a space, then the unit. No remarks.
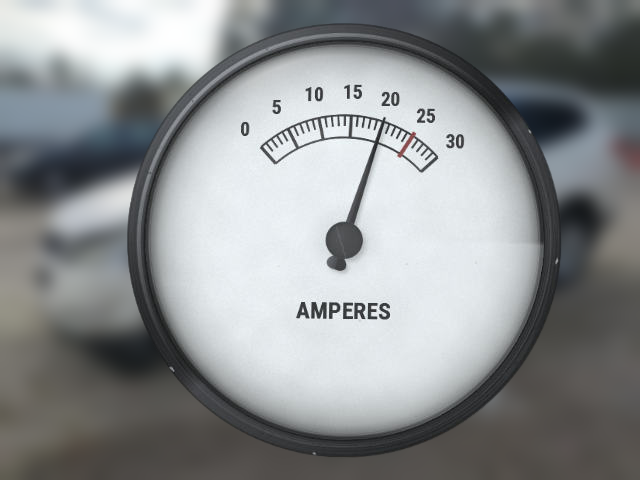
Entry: 20; A
